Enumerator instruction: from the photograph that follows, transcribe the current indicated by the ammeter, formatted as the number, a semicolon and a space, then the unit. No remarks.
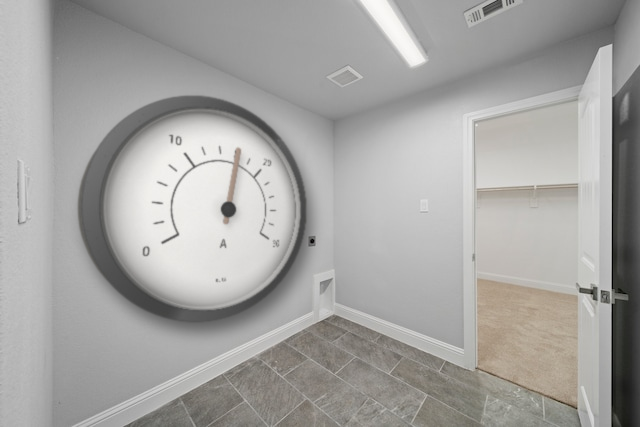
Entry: 16; A
